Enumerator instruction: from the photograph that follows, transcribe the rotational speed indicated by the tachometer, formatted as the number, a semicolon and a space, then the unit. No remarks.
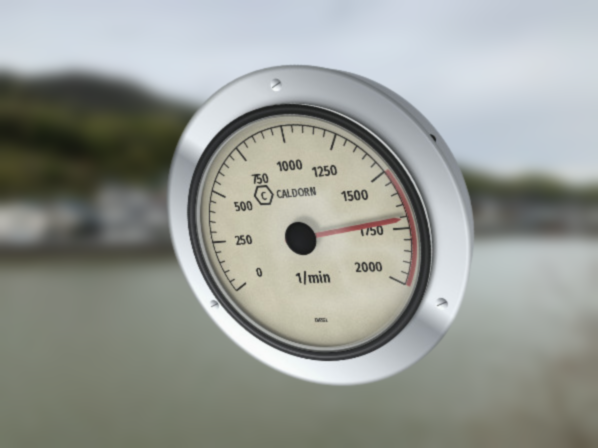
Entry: 1700; rpm
